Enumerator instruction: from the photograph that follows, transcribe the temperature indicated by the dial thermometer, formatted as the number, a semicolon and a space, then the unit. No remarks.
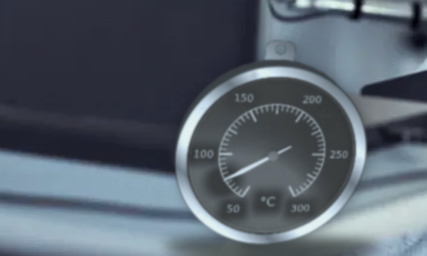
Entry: 75; °C
